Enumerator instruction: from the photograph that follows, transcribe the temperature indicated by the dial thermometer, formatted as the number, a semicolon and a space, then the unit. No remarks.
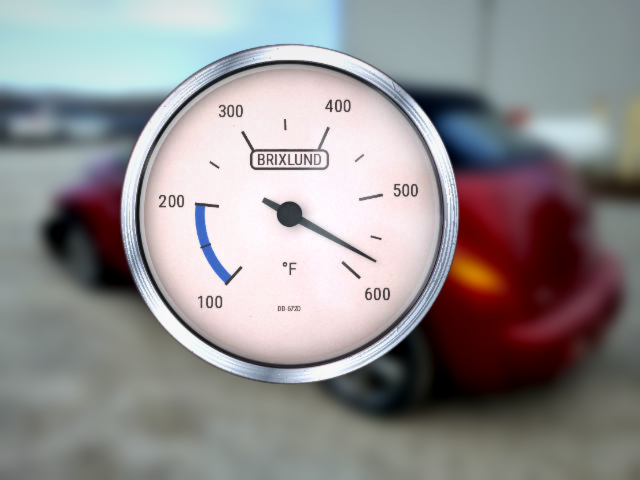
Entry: 575; °F
